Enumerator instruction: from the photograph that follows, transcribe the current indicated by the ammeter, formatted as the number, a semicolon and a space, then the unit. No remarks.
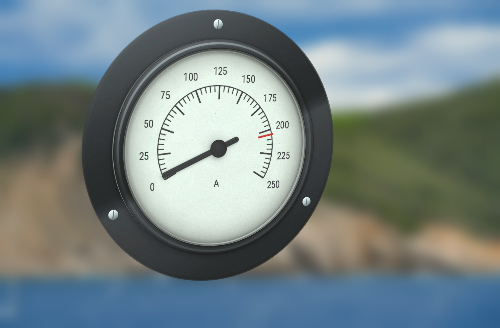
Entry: 5; A
